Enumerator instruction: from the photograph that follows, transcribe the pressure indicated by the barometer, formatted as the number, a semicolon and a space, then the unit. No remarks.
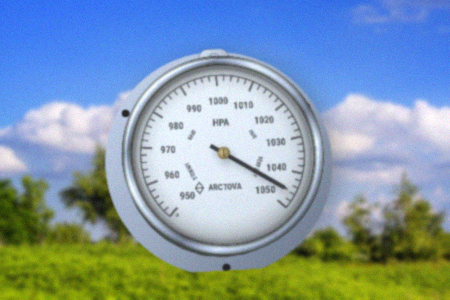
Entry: 1046; hPa
